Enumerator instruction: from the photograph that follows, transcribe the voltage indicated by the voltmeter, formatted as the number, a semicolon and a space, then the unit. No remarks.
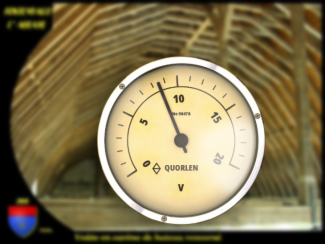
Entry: 8.5; V
